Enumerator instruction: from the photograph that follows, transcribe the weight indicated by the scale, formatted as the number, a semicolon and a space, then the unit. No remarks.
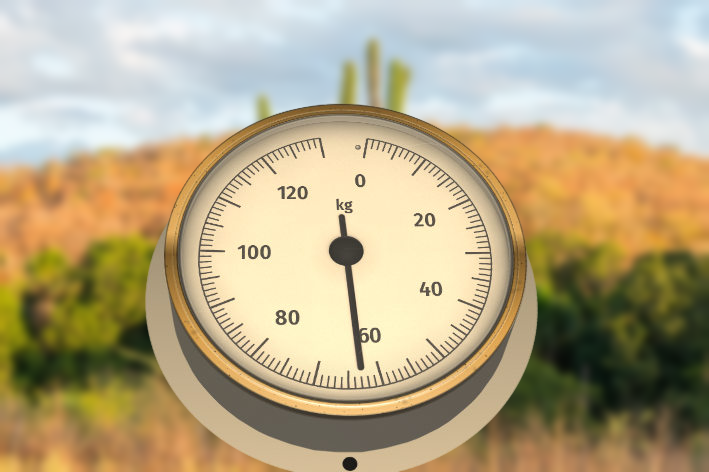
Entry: 63; kg
